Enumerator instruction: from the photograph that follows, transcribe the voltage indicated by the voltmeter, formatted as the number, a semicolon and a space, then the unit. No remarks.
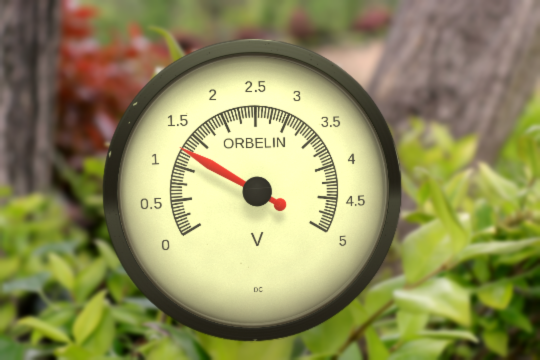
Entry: 1.25; V
